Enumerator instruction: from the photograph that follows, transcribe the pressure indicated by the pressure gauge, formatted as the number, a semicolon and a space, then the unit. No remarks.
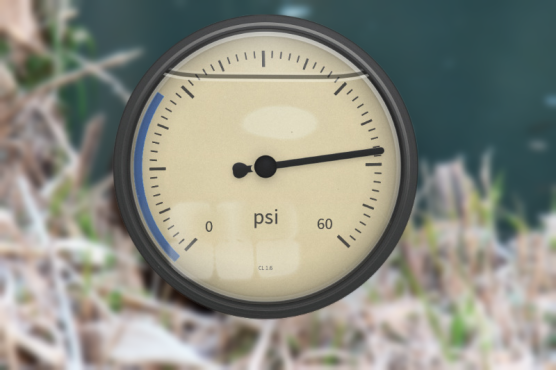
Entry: 48.5; psi
